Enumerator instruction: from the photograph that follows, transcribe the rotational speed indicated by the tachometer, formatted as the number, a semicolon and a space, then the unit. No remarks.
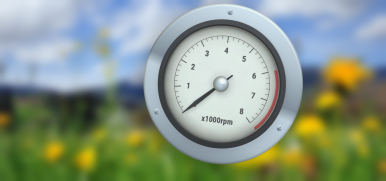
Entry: 0; rpm
